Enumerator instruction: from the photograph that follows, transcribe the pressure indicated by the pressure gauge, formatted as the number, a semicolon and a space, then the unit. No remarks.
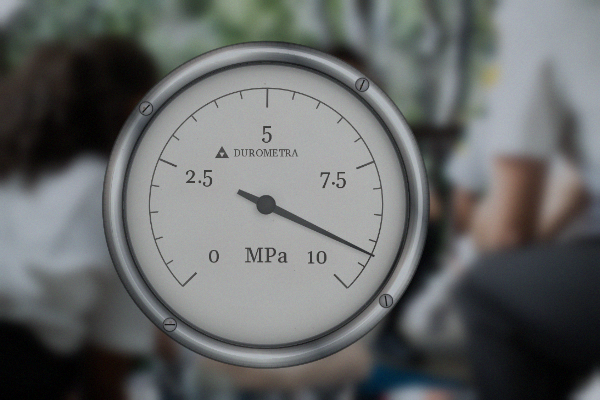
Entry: 9.25; MPa
